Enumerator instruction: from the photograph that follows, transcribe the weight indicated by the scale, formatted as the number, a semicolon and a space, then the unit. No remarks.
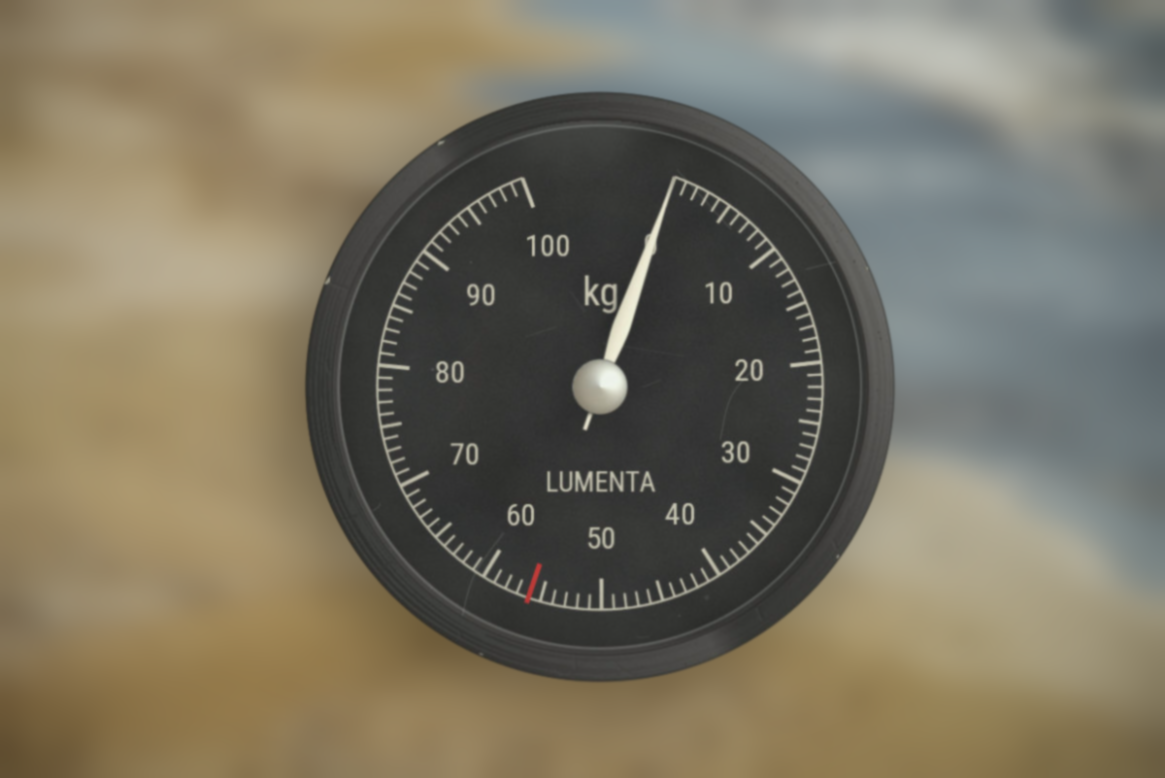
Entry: 0; kg
